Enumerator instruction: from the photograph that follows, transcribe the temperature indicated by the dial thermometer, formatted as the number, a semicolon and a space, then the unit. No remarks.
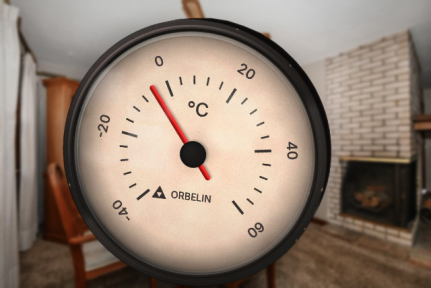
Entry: -4; °C
